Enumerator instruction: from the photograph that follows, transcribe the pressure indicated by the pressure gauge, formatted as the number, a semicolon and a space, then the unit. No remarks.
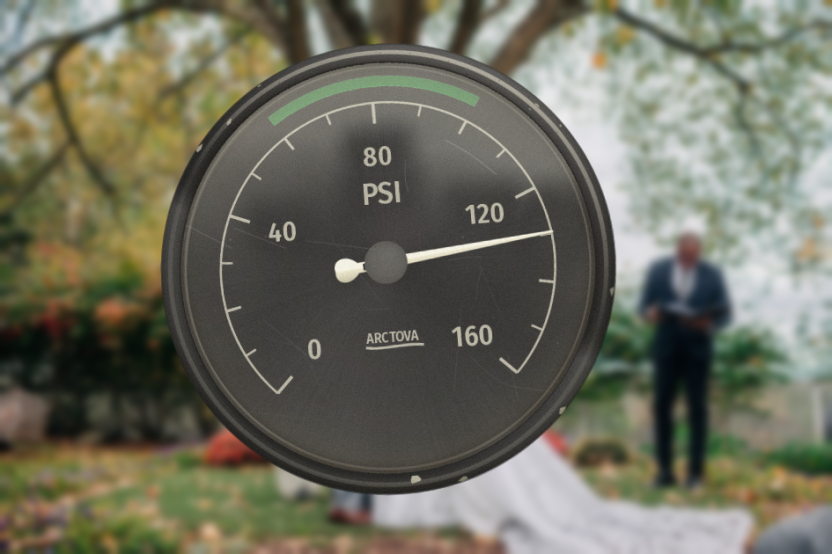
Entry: 130; psi
